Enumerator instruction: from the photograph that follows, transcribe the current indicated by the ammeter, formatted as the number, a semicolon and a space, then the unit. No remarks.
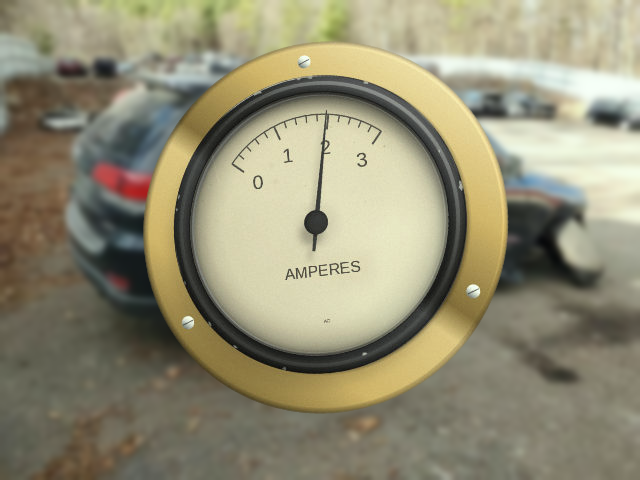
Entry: 2; A
